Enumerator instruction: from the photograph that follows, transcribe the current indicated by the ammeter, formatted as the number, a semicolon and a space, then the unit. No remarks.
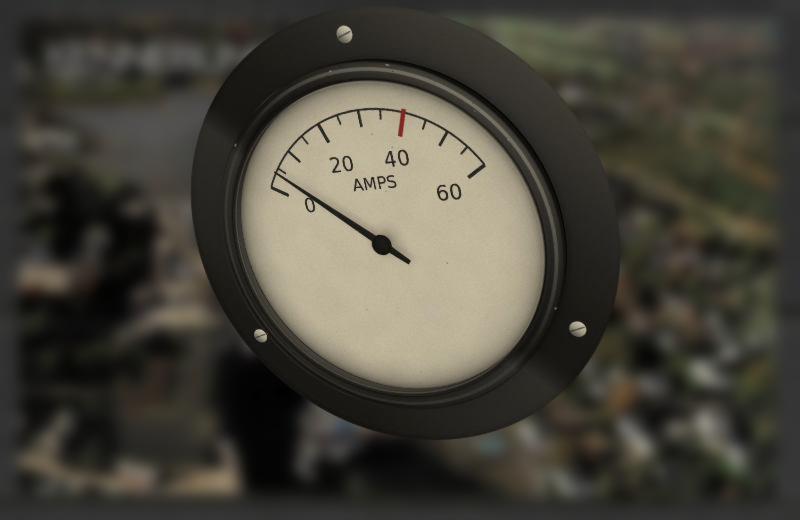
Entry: 5; A
